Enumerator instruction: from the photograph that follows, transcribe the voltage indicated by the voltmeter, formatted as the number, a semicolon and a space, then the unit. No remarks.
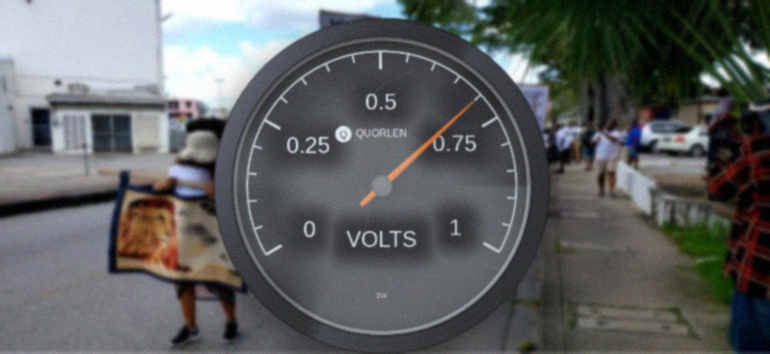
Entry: 0.7; V
